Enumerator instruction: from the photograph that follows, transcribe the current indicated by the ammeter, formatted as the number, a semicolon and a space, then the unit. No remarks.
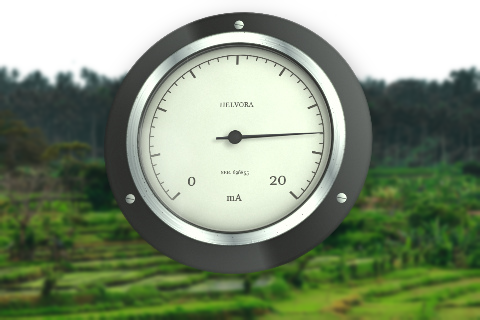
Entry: 16.5; mA
